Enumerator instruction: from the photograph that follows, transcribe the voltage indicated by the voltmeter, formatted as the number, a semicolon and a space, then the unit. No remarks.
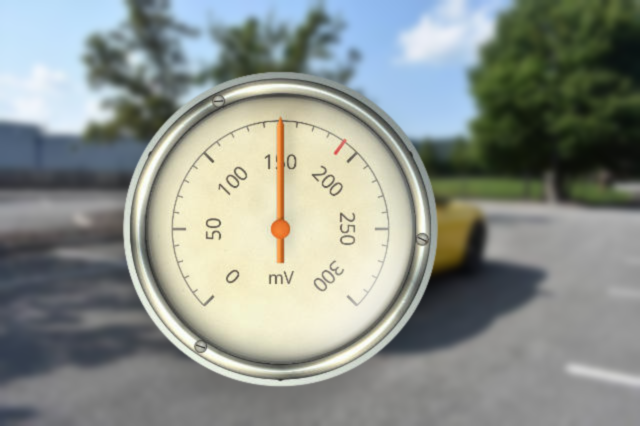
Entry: 150; mV
